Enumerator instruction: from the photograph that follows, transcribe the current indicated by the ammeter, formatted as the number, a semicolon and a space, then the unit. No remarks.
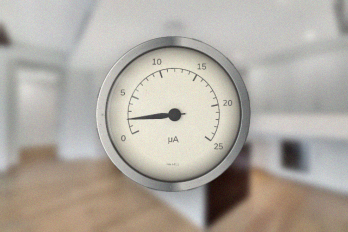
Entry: 2; µA
